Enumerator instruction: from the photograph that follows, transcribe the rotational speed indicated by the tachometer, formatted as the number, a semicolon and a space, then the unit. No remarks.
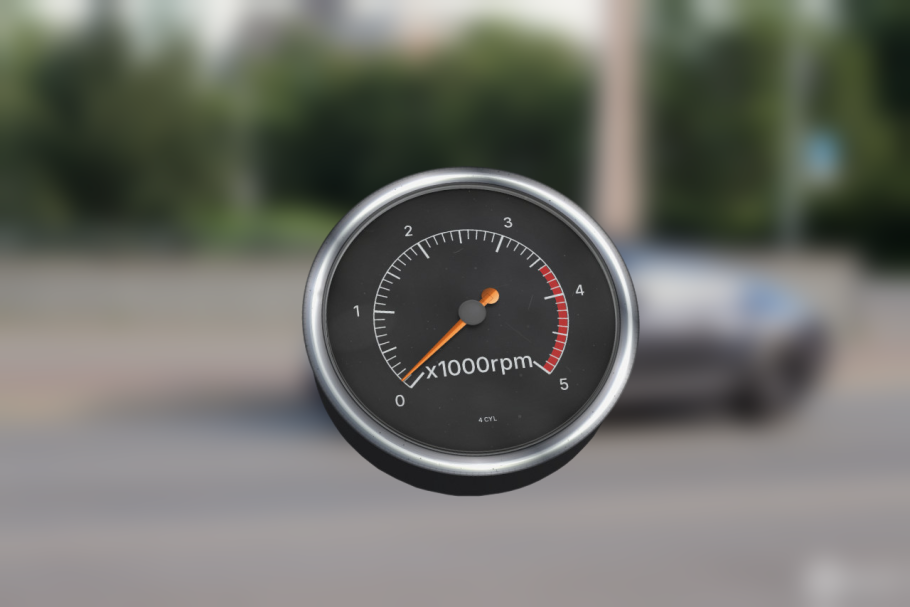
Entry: 100; rpm
